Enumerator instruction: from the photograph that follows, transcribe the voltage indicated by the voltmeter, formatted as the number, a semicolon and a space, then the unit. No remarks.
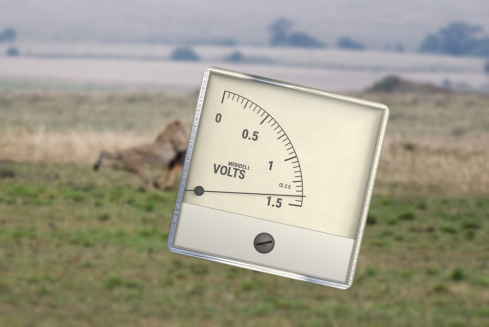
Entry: 1.4; V
